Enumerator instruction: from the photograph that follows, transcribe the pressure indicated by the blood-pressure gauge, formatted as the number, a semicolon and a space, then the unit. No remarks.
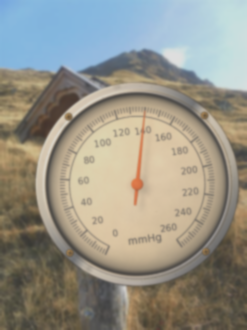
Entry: 140; mmHg
